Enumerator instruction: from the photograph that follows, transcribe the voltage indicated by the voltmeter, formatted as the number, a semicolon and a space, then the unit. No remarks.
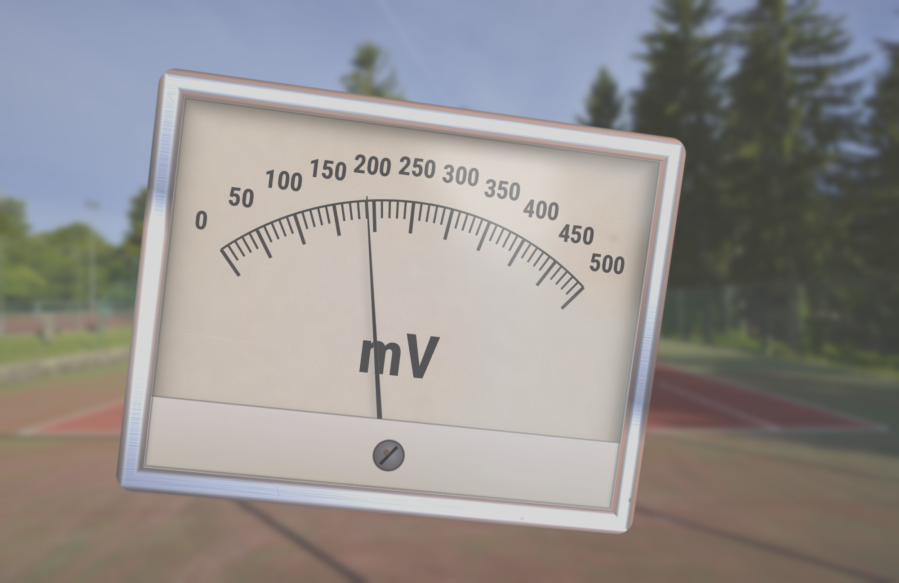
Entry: 190; mV
